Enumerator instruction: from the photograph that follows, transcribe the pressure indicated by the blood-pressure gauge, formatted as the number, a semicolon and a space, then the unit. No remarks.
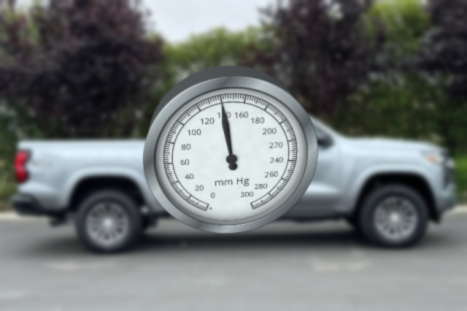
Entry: 140; mmHg
